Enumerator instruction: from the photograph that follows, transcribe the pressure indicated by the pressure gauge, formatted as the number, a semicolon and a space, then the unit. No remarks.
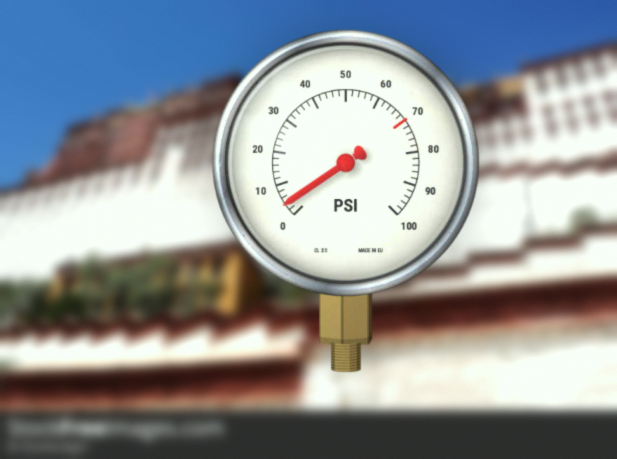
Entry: 4; psi
